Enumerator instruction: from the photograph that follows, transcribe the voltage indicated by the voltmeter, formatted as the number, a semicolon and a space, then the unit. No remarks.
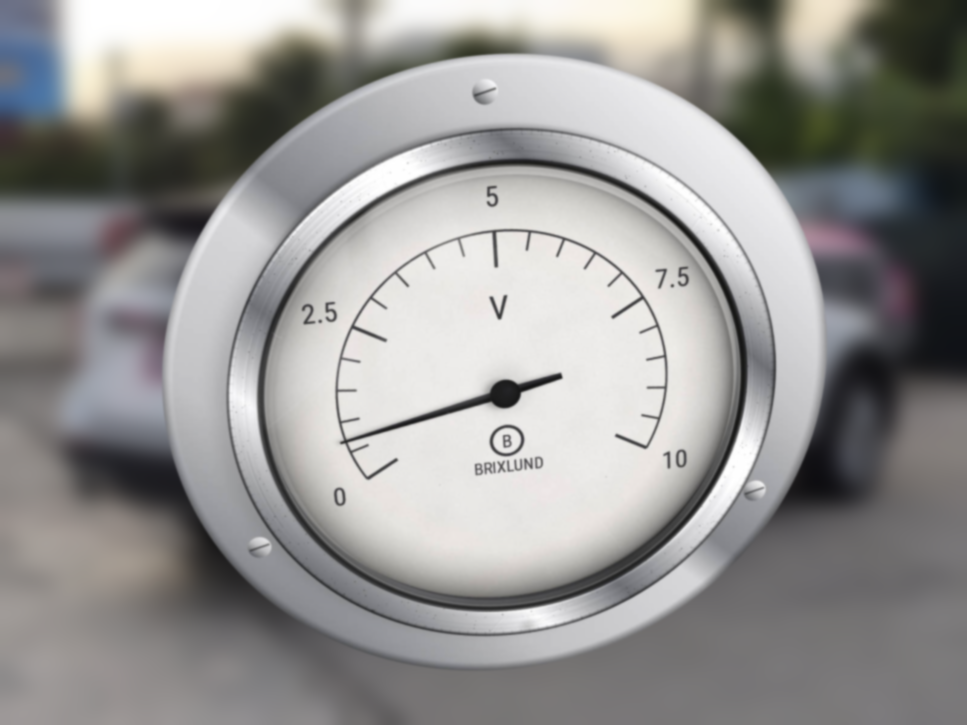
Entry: 0.75; V
